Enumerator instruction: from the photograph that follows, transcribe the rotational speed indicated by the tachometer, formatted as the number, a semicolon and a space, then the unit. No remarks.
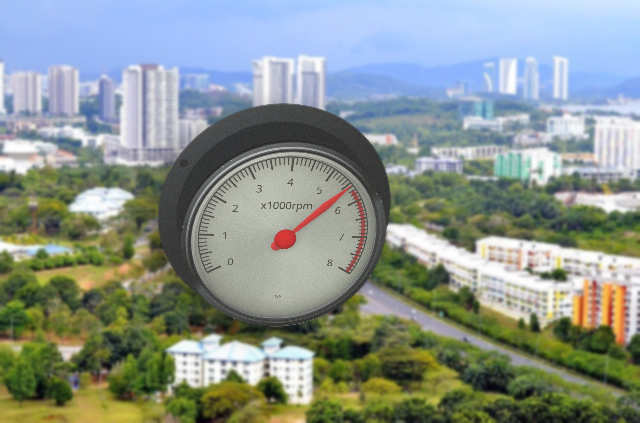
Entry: 5500; rpm
